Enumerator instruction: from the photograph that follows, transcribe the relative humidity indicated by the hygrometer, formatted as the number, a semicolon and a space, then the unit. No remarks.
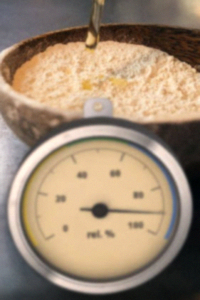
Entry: 90; %
